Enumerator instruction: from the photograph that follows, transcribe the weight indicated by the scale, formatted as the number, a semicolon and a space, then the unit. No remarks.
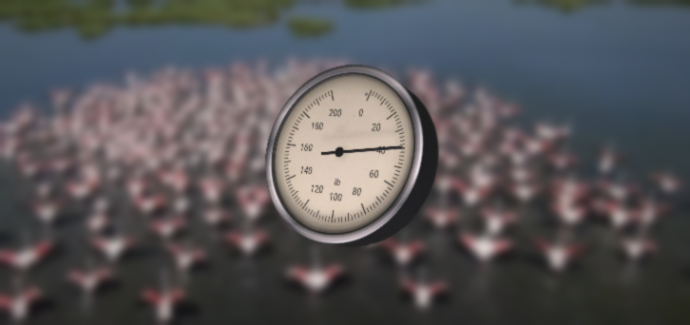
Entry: 40; lb
